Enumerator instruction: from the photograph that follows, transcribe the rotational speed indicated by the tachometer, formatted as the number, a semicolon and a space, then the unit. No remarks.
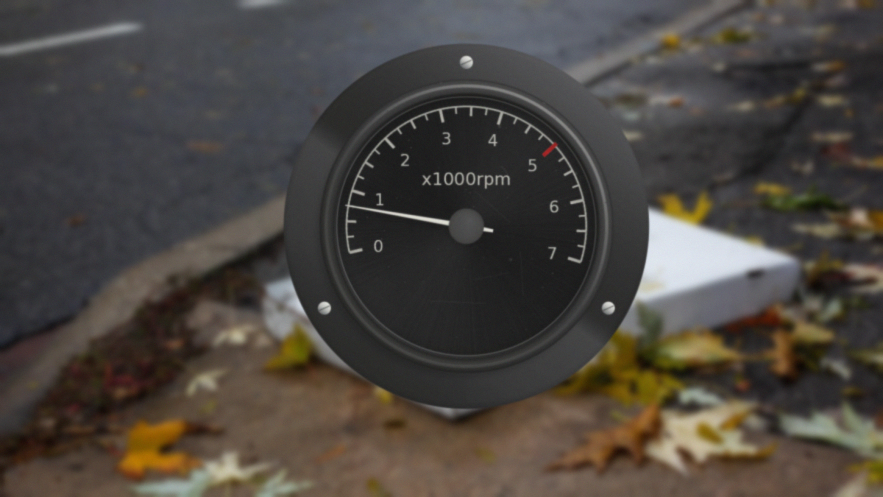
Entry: 750; rpm
